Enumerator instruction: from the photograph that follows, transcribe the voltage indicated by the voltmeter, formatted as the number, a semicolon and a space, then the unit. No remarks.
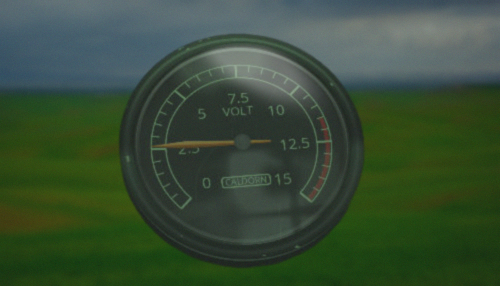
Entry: 2.5; V
